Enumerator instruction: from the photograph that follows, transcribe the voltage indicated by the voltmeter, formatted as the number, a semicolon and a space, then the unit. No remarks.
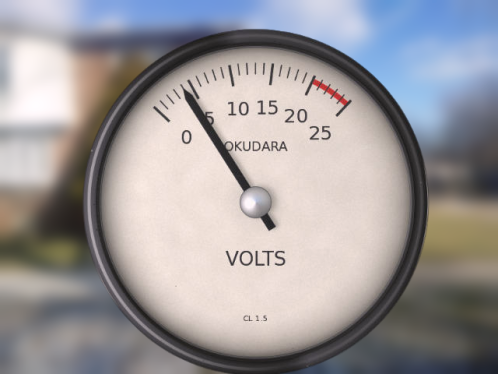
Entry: 4; V
